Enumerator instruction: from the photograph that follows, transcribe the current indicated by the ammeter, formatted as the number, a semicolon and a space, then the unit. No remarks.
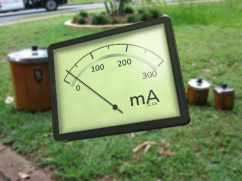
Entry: 25; mA
